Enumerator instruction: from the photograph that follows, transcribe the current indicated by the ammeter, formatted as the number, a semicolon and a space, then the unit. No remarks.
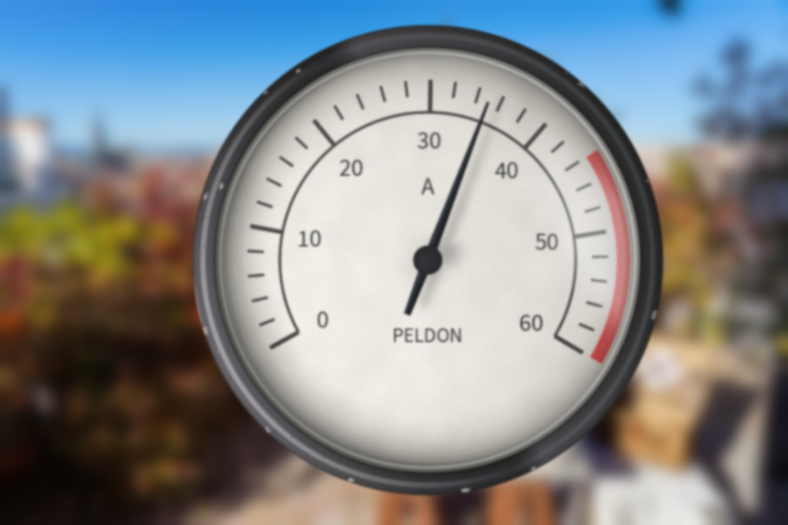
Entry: 35; A
